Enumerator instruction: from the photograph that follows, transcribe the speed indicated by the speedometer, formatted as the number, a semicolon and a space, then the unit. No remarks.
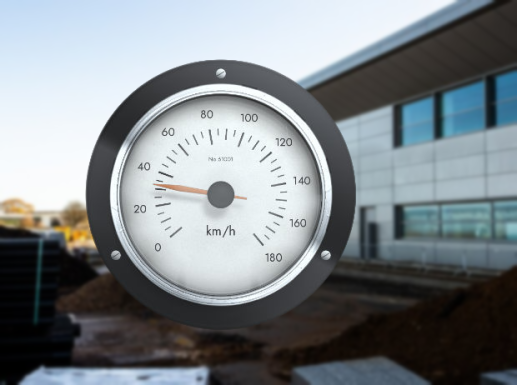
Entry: 32.5; km/h
